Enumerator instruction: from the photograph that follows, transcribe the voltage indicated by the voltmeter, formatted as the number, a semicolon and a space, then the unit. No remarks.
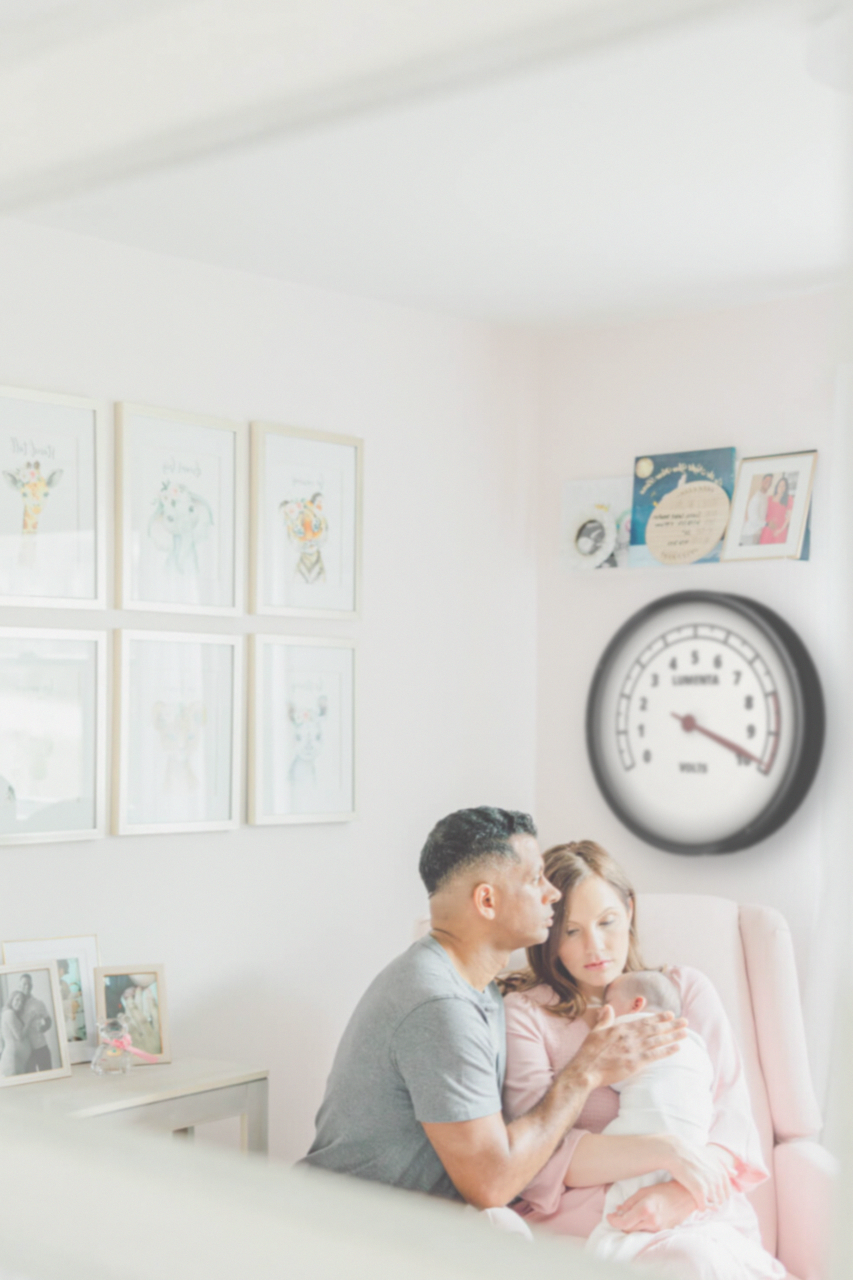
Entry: 9.75; V
